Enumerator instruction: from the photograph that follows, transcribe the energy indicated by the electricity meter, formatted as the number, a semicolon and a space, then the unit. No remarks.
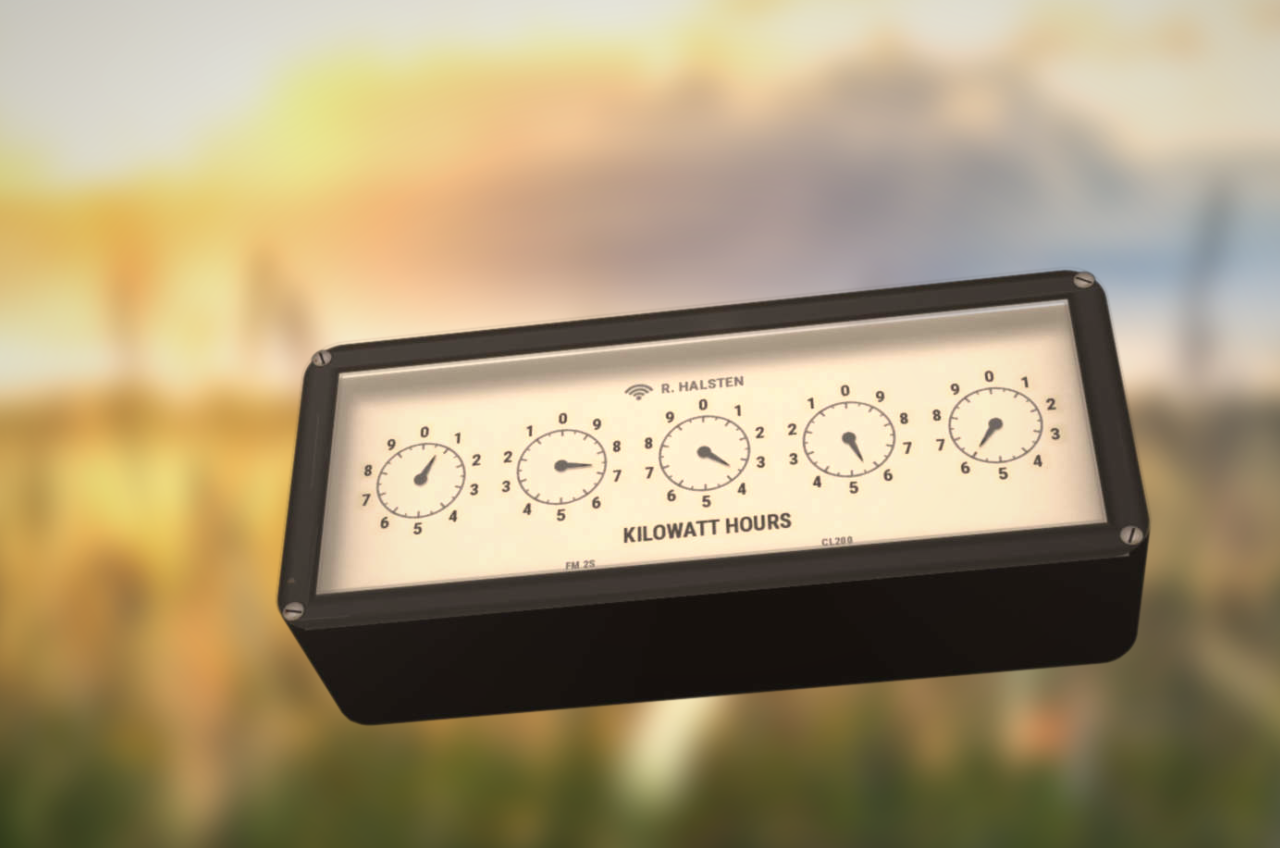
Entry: 7356; kWh
